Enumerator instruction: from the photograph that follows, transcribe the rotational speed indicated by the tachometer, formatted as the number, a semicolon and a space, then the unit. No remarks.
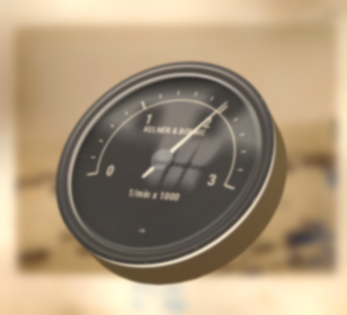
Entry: 2000; rpm
